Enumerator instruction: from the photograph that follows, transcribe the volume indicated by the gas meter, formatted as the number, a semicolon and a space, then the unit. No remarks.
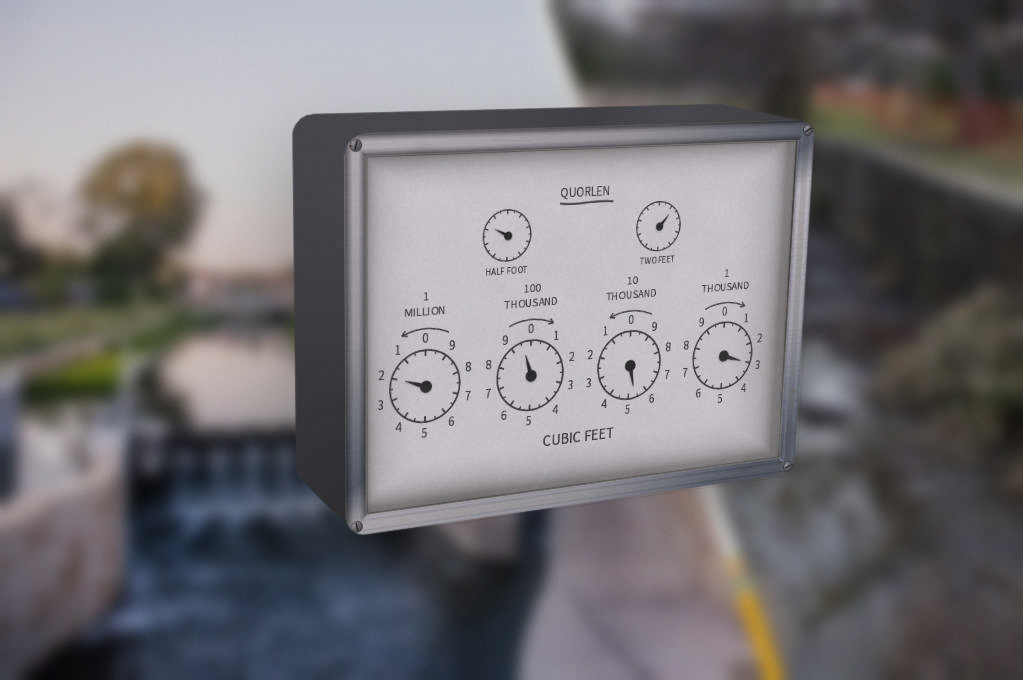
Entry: 195300; ft³
